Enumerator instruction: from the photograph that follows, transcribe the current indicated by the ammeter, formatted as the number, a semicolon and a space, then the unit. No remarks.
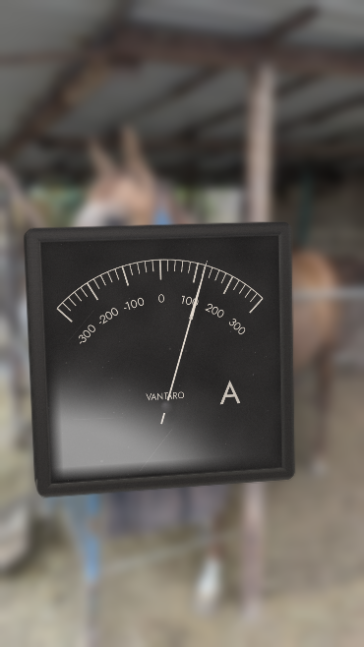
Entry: 120; A
